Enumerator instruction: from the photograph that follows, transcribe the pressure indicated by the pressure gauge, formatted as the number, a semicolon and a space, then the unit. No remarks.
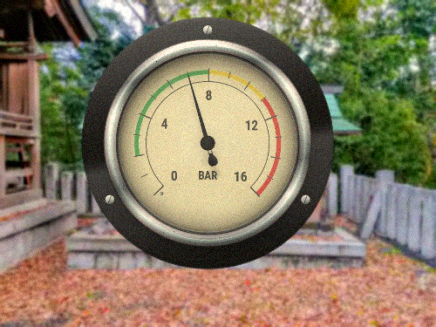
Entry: 7; bar
